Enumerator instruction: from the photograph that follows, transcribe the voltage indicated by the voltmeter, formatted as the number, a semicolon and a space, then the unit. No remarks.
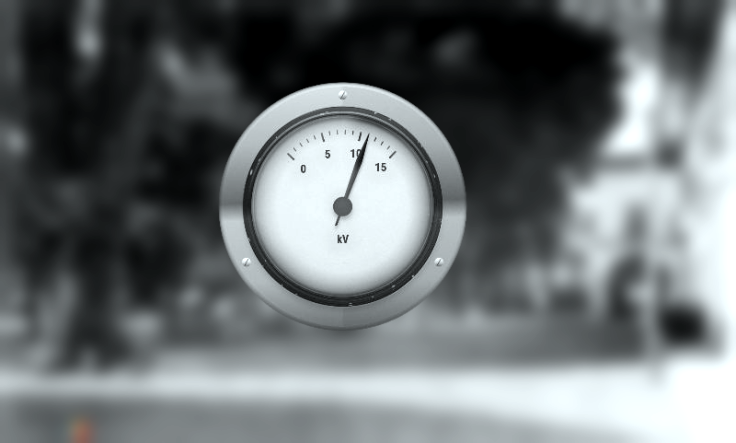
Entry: 11; kV
